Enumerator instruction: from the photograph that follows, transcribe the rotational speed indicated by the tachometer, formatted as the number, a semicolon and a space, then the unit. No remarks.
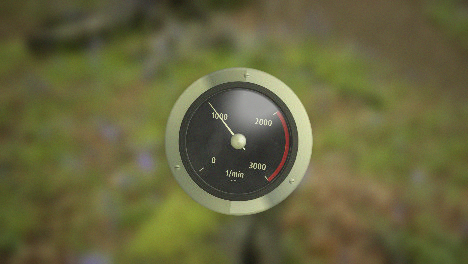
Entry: 1000; rpm
